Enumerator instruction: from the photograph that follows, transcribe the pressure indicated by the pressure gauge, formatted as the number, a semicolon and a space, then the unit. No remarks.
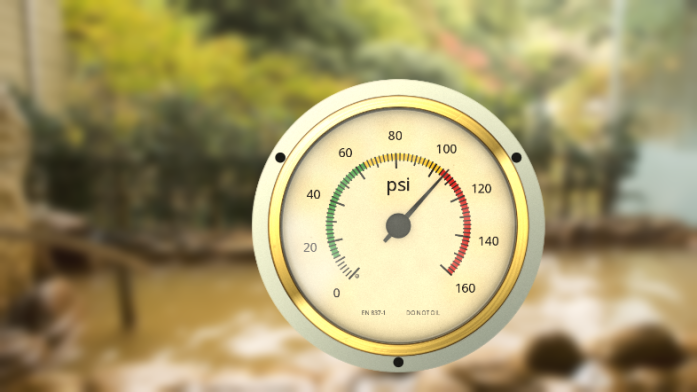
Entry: 106; psi
